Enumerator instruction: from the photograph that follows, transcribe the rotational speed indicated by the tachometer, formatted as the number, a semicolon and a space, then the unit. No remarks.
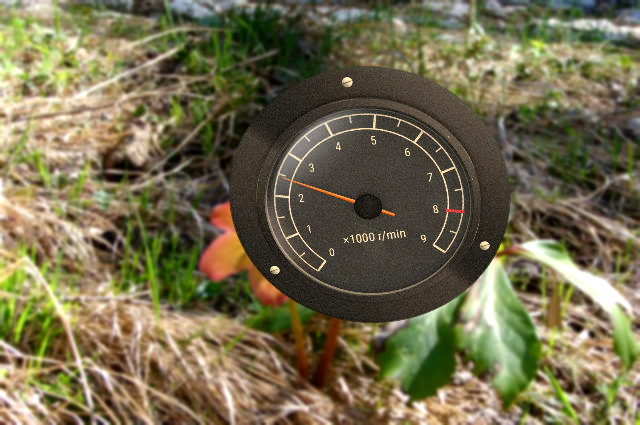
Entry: 2500; rpm
